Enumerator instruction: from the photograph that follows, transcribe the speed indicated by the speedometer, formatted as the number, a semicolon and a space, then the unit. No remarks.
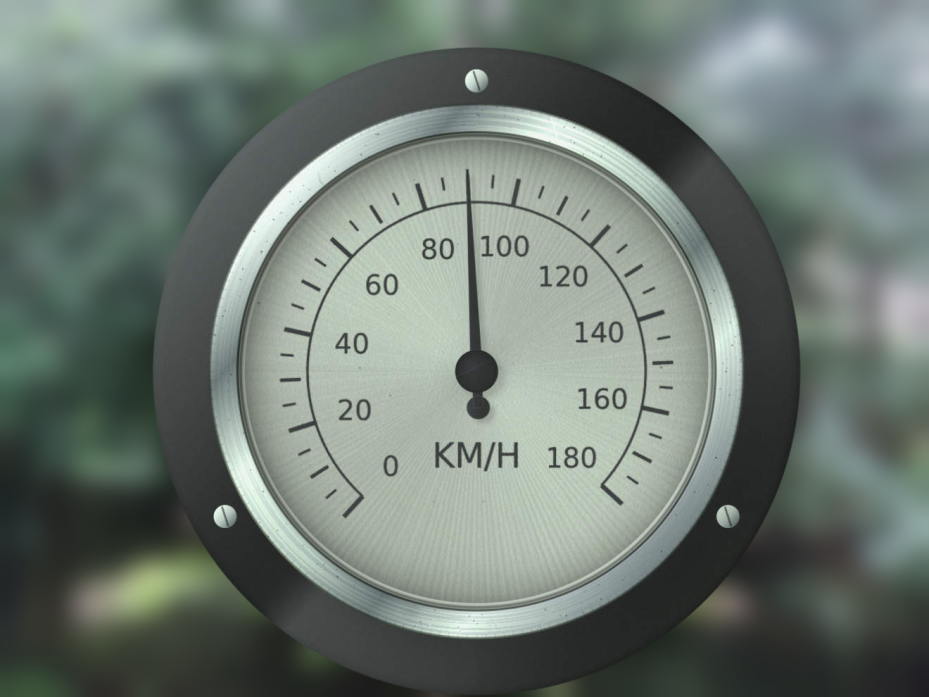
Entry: 90; km/h
